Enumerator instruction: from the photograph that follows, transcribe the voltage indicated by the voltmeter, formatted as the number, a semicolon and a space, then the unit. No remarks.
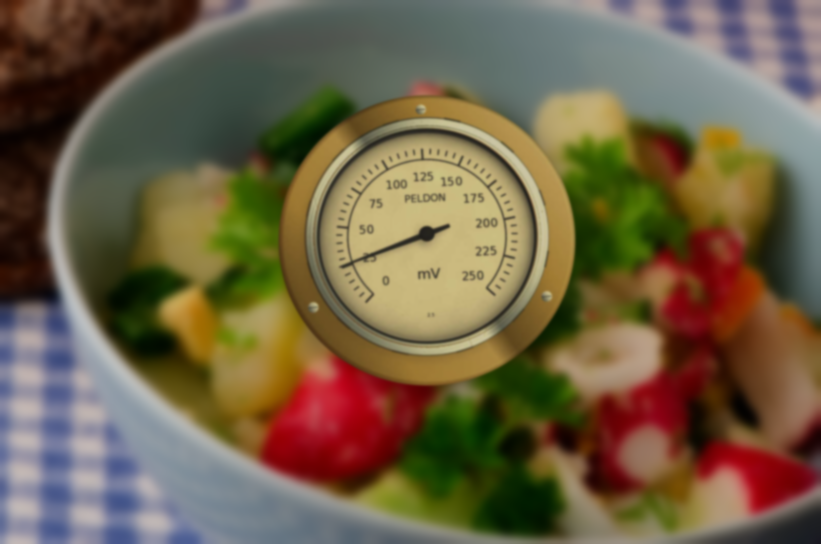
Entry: 25; mV
